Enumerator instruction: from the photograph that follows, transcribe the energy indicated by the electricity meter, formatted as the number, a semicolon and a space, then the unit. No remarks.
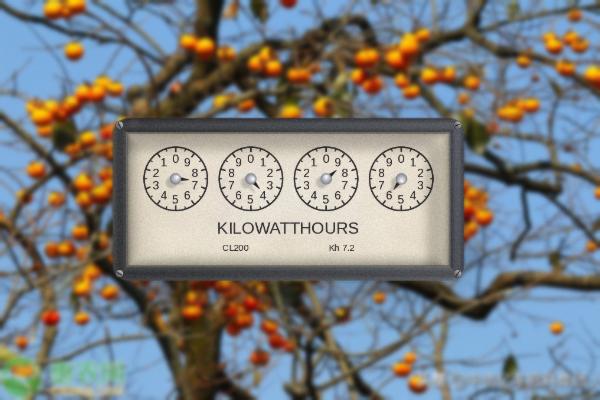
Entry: 7386; kWh
